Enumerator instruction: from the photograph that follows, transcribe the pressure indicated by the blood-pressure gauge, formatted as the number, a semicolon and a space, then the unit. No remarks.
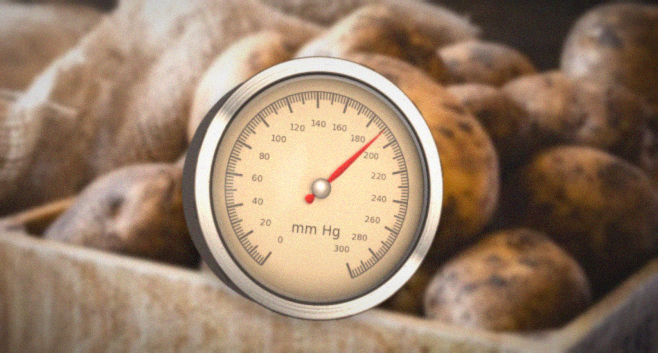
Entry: 190; mmHg
